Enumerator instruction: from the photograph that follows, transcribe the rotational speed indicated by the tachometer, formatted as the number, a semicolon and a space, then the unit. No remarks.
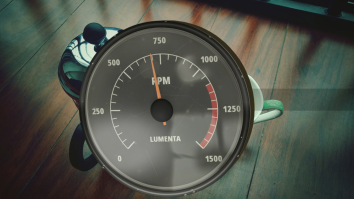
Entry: 700; rpm
